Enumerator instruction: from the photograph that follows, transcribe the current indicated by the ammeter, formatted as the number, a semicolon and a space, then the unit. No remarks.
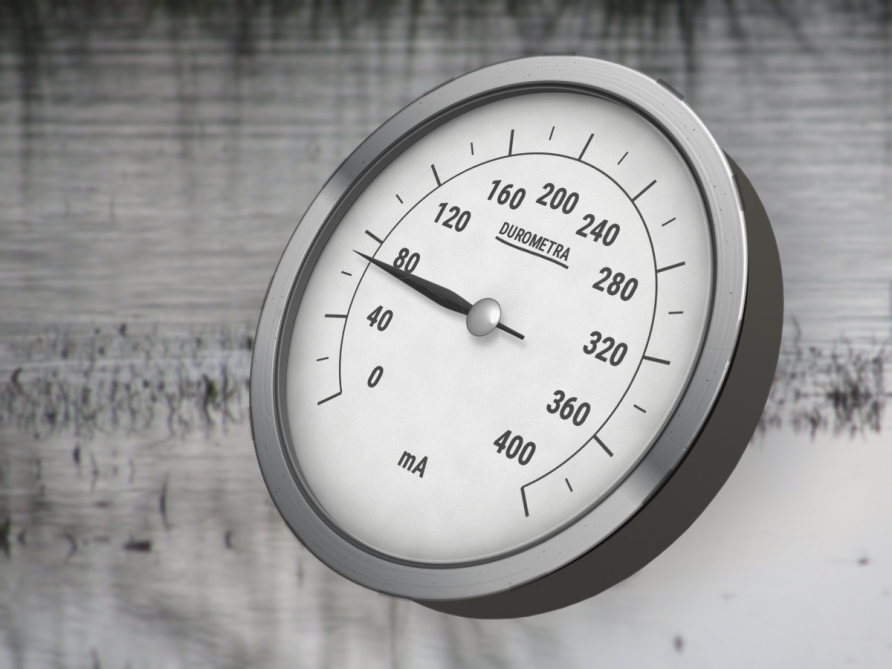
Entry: 70; mA
